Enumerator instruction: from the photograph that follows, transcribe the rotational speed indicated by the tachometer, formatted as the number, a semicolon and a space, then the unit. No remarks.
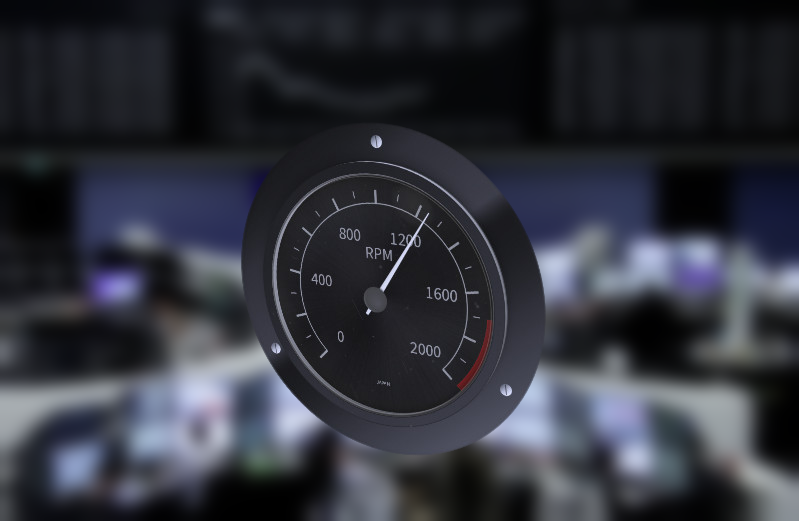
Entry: 1250; rpm
